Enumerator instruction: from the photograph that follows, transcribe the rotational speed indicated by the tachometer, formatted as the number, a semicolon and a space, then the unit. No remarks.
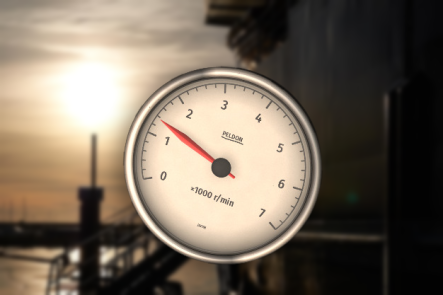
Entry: 1400; rpm
